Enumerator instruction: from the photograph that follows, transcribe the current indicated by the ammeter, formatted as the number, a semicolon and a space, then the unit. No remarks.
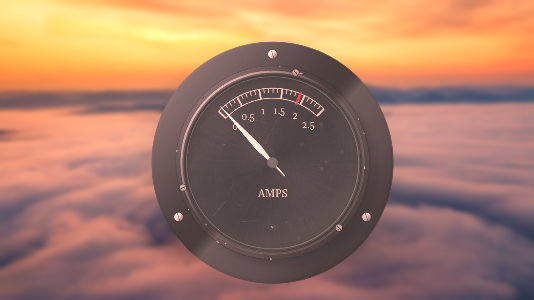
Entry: 0.1; A
